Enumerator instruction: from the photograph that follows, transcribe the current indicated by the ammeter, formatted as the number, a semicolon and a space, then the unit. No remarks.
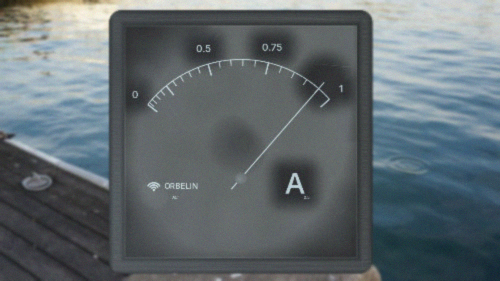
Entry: 0.95; A
